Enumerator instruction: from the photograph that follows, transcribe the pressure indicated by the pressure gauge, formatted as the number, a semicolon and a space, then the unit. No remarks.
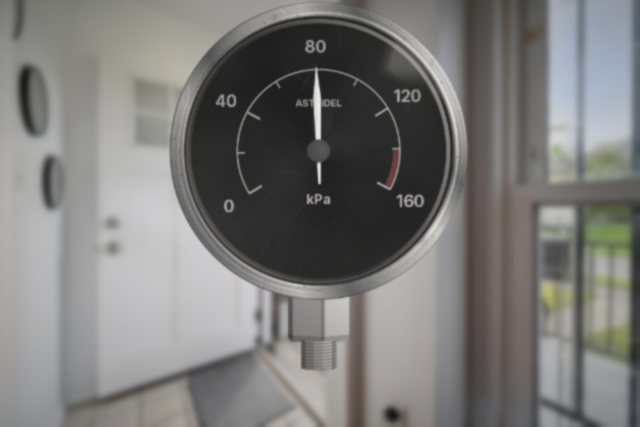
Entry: 80; kPa
